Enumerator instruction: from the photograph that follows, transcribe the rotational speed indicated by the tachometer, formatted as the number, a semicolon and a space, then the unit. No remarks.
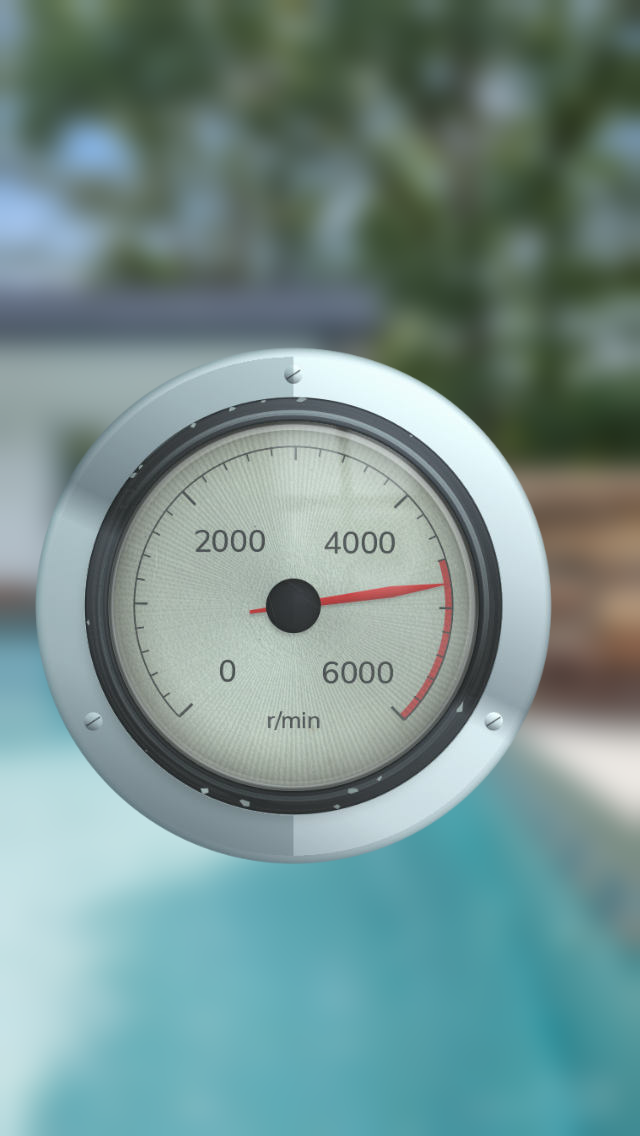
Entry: 4800; rpm
